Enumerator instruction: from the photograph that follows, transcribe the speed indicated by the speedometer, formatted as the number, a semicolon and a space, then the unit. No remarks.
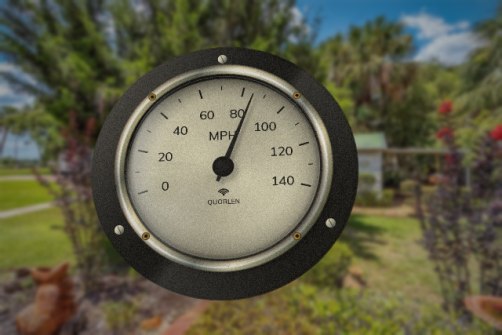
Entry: 85; mph
